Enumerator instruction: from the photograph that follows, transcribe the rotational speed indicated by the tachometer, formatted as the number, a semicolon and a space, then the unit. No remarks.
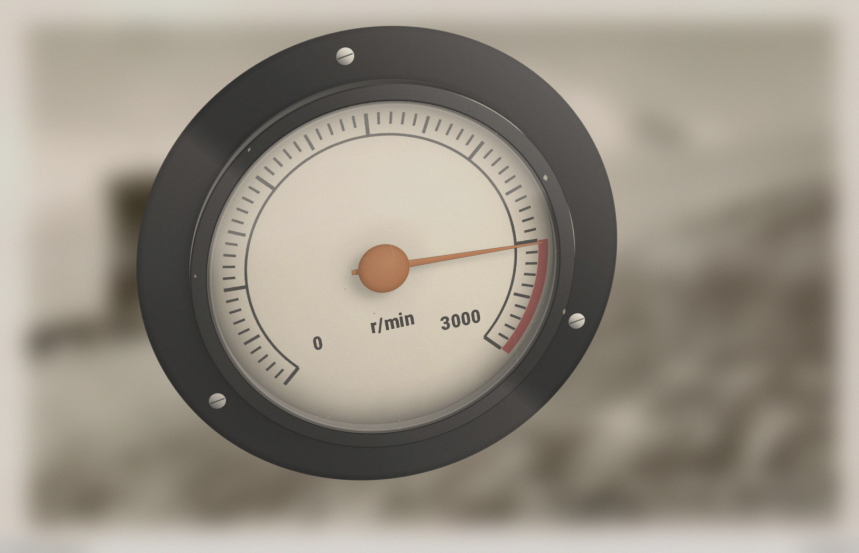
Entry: 2500; rpm
